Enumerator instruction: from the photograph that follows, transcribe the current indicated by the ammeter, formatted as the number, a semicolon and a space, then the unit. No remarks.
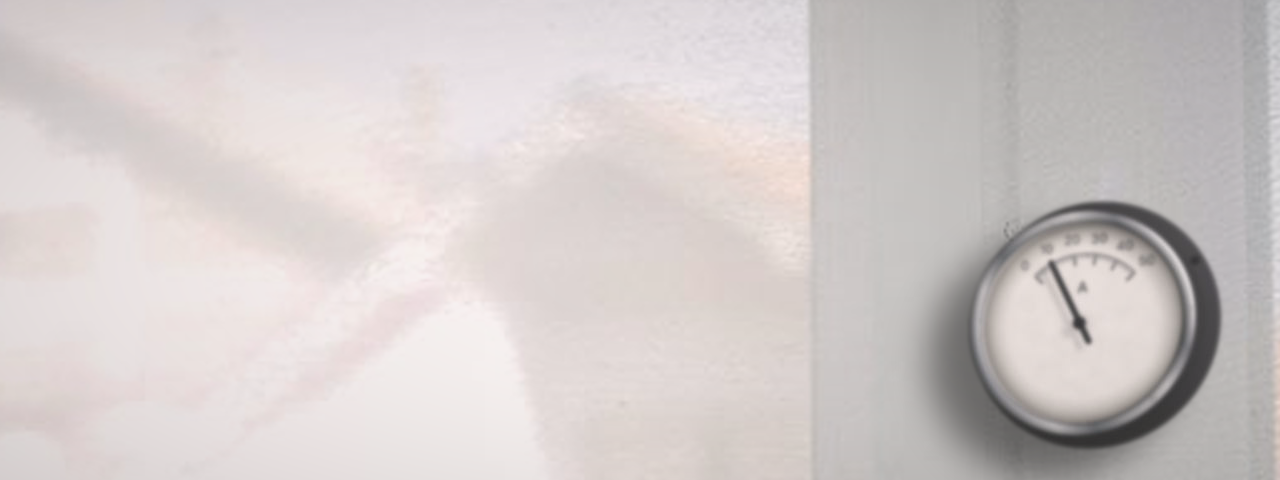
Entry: 10; A
